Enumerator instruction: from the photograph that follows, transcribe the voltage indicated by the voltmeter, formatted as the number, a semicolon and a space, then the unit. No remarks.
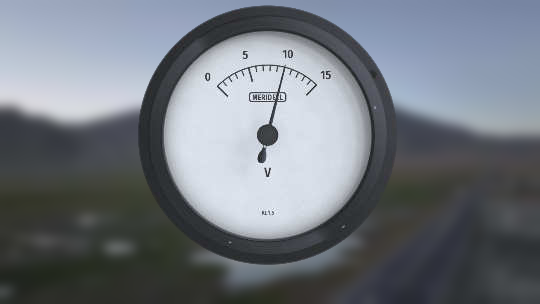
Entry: 10; V
